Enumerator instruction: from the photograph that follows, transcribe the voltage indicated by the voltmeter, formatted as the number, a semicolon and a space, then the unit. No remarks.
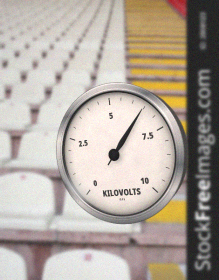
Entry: 6.5; kV
